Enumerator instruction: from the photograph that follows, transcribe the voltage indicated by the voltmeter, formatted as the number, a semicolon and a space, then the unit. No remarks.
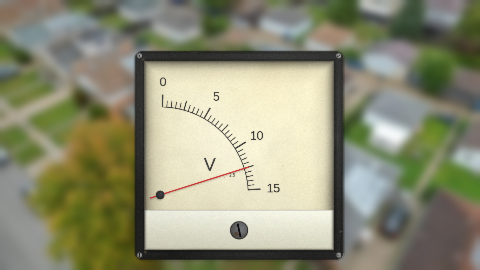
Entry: 12.5; V
